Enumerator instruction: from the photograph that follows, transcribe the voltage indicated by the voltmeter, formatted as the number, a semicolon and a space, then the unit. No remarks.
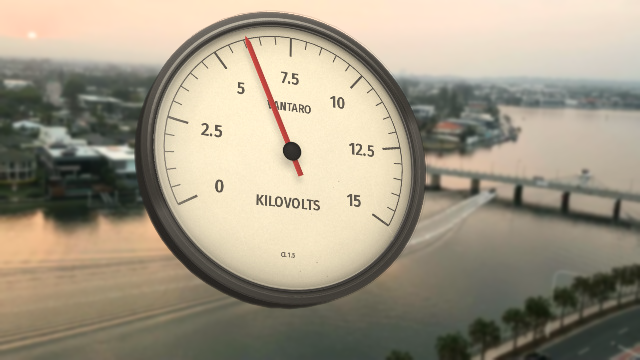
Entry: 6; kV
